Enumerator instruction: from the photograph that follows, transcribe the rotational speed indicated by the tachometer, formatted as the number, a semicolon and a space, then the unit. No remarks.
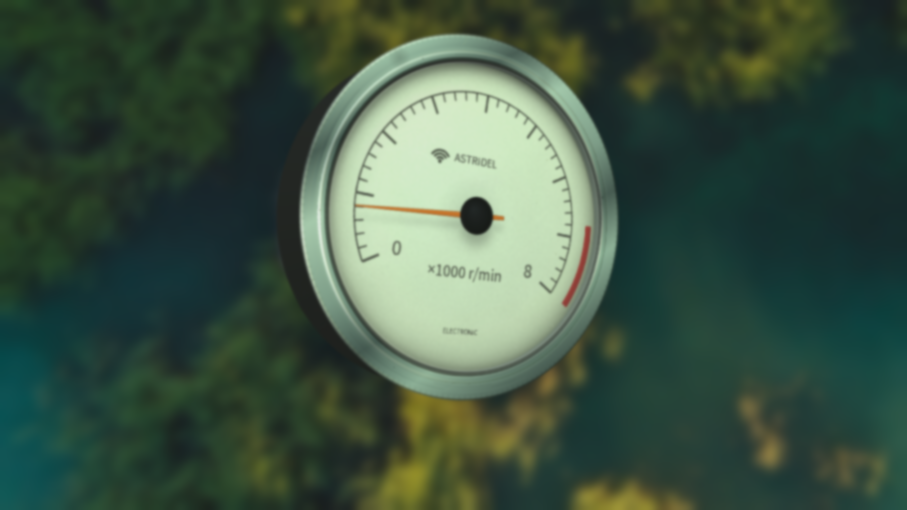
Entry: 800; rpm
